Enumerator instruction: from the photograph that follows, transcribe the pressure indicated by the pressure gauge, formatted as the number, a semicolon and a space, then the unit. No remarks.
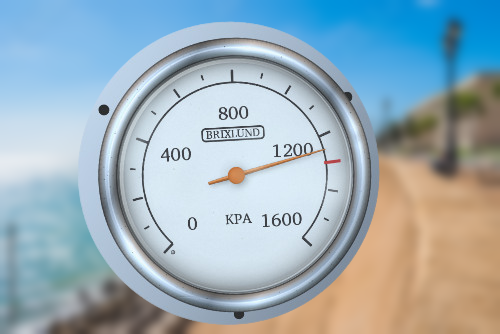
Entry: 1250; kPa
